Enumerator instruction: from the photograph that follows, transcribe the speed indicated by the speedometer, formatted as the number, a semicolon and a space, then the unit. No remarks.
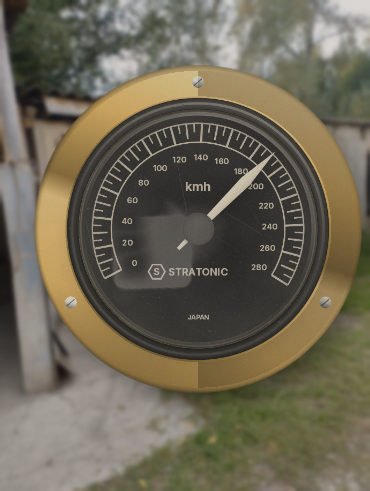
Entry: 190; km/h
